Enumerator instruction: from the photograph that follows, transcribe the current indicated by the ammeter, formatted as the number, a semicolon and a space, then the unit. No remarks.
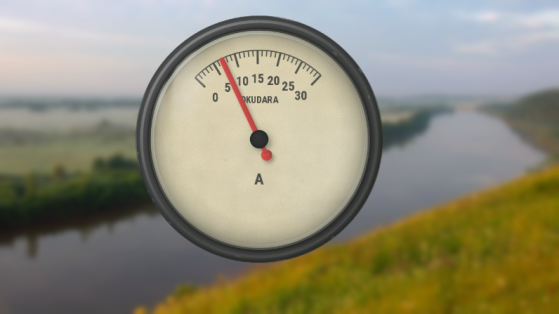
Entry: 7; A
